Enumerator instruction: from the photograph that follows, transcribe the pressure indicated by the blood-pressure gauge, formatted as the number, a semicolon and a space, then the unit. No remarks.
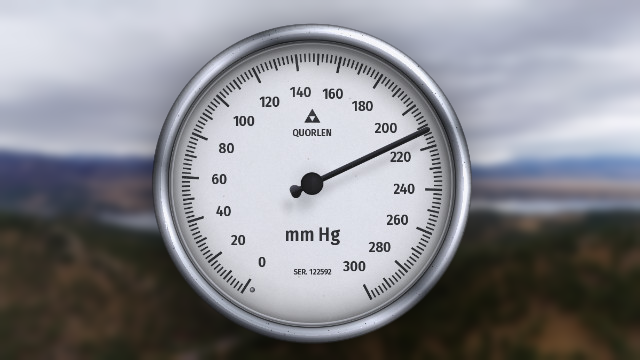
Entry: 212; mmHg
